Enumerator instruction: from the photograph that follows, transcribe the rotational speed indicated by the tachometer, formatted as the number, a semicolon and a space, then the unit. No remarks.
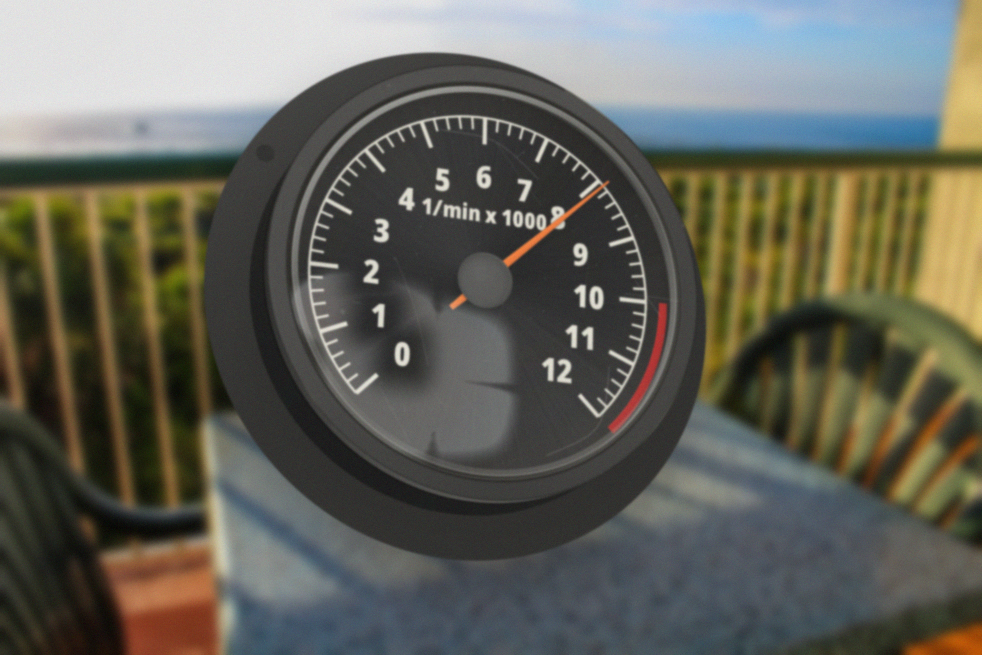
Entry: 8100; rpm
